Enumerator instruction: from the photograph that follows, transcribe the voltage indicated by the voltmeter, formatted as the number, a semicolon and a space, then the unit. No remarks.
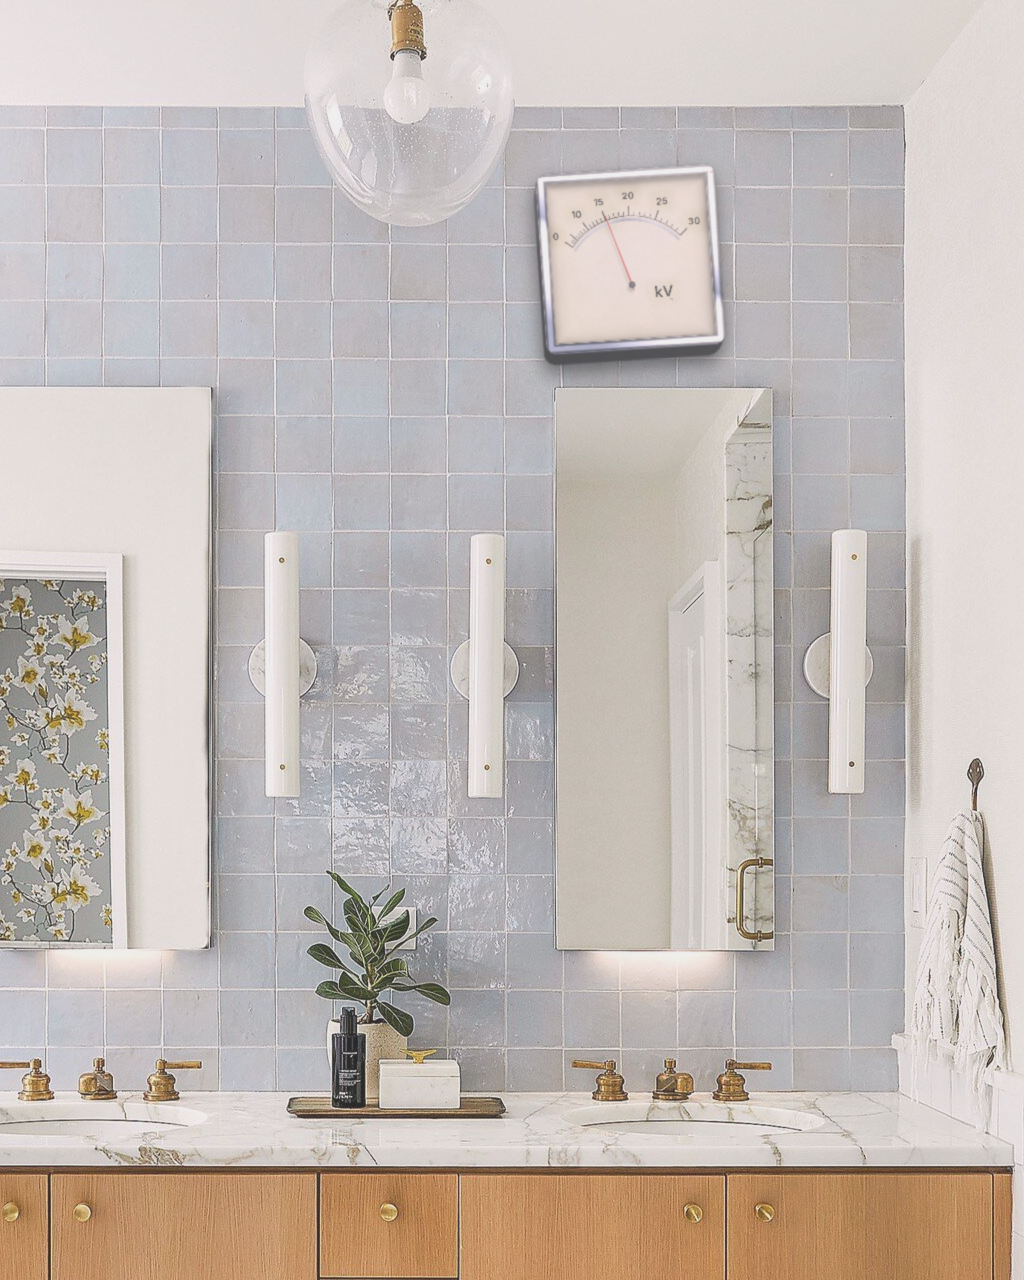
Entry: 15; kV
